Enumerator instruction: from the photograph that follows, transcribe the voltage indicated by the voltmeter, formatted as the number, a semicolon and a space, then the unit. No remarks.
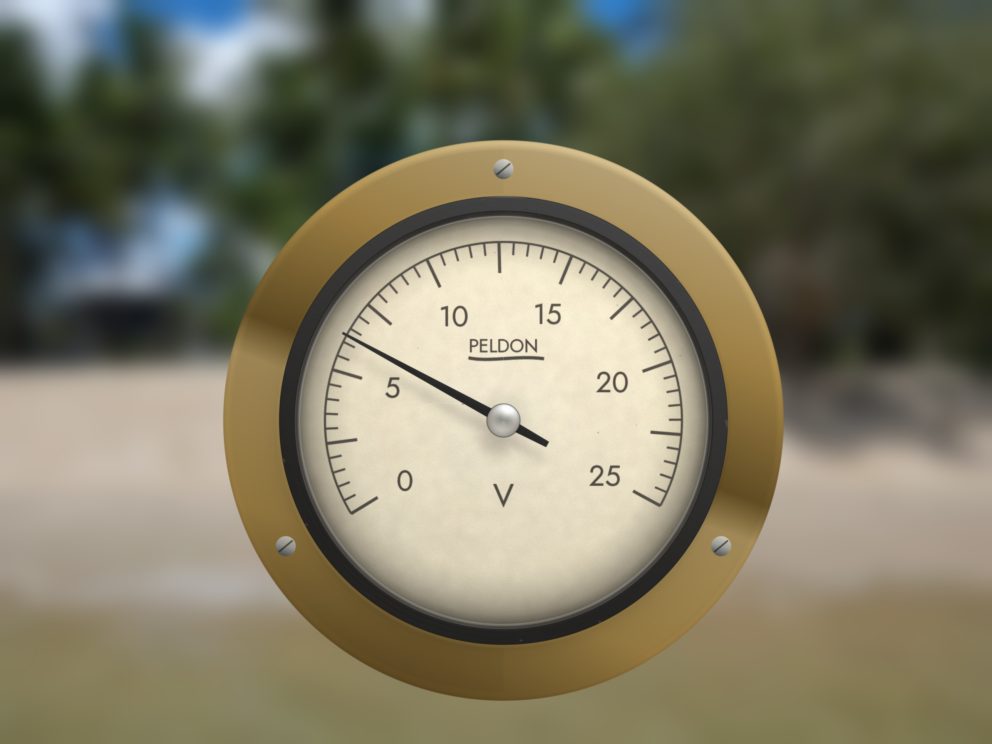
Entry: 6.25; V
